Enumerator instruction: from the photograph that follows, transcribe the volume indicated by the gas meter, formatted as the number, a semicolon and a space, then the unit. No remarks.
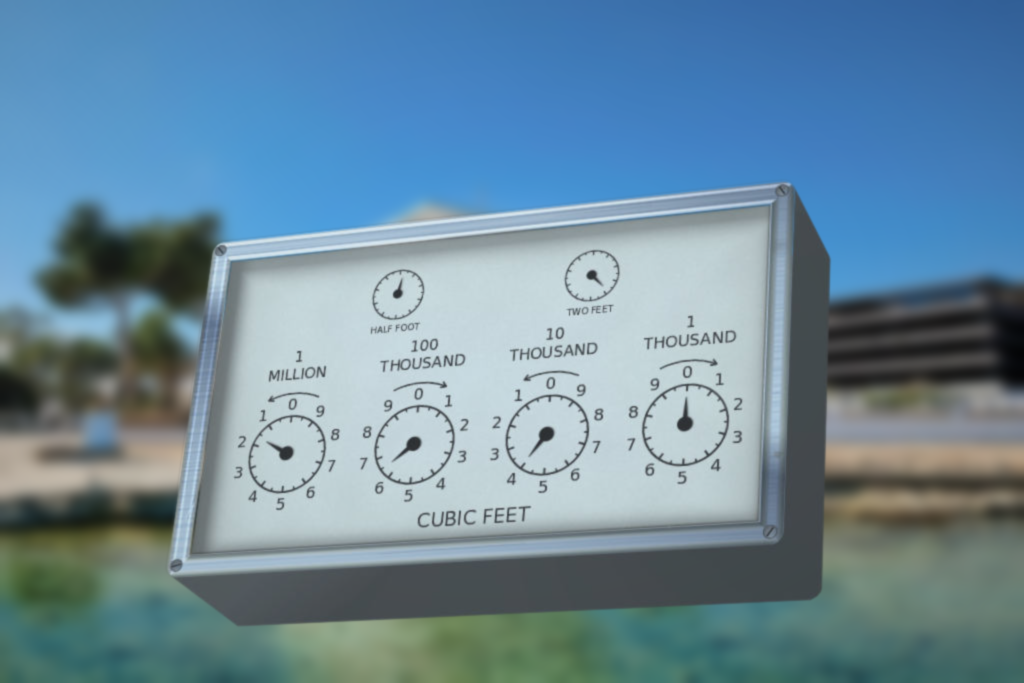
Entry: 164000; ft³
